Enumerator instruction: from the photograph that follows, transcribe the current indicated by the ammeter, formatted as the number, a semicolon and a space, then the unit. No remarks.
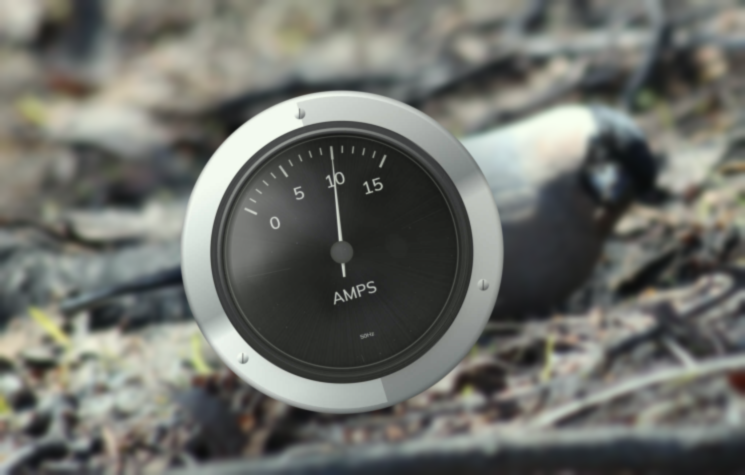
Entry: 10; A
